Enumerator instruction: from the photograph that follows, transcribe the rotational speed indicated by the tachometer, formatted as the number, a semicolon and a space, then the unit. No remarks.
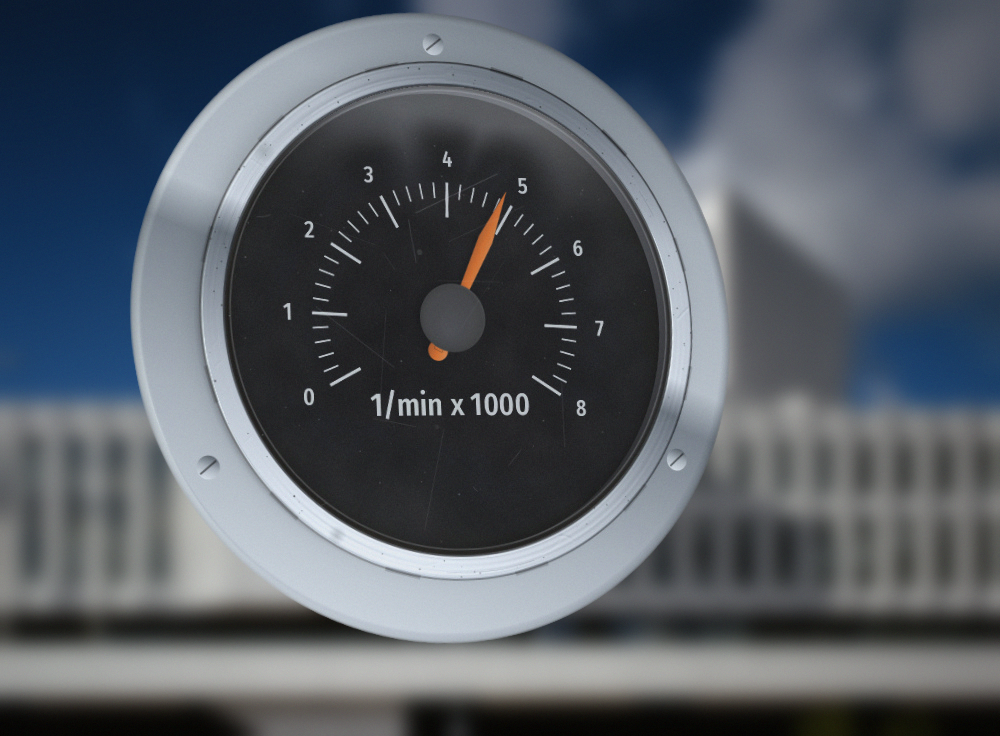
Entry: 4800; rpm
